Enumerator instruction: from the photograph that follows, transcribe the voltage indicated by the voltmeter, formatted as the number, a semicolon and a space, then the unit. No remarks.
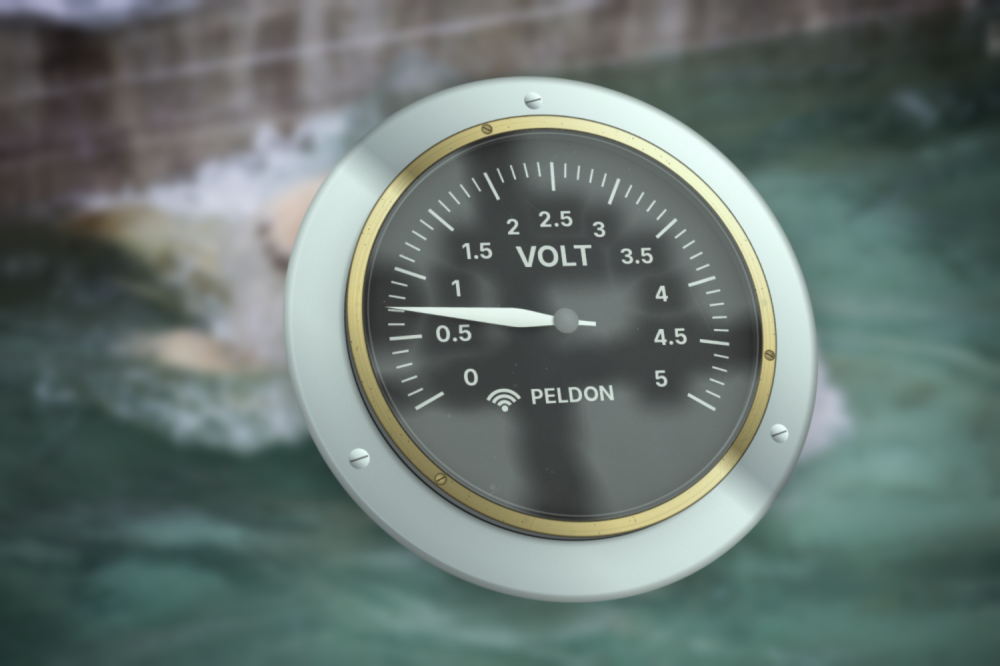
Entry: 0.7; V
